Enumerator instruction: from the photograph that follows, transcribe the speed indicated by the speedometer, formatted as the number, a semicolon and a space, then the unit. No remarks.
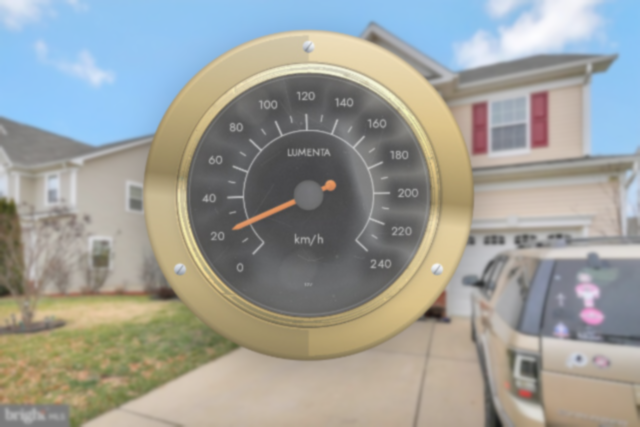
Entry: 20; km/h
